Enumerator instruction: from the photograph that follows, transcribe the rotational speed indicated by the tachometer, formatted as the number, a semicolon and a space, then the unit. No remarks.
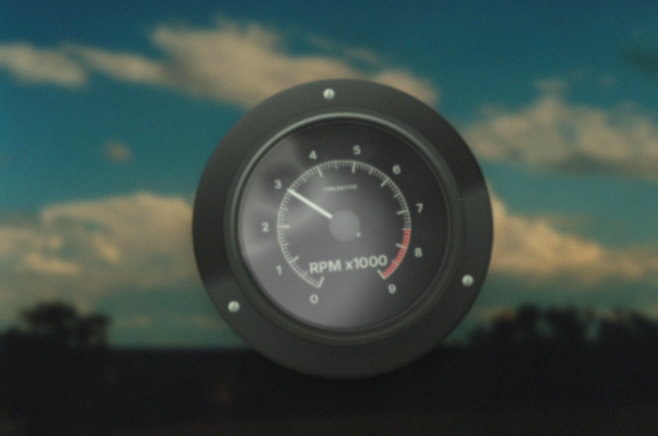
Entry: 3000; rpm
